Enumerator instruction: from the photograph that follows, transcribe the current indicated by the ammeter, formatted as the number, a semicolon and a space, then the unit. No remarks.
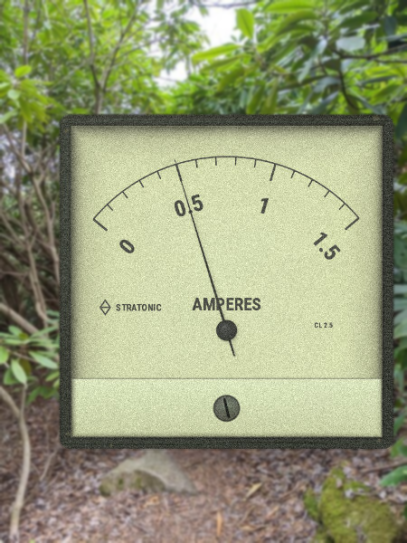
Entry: 0.5; A
